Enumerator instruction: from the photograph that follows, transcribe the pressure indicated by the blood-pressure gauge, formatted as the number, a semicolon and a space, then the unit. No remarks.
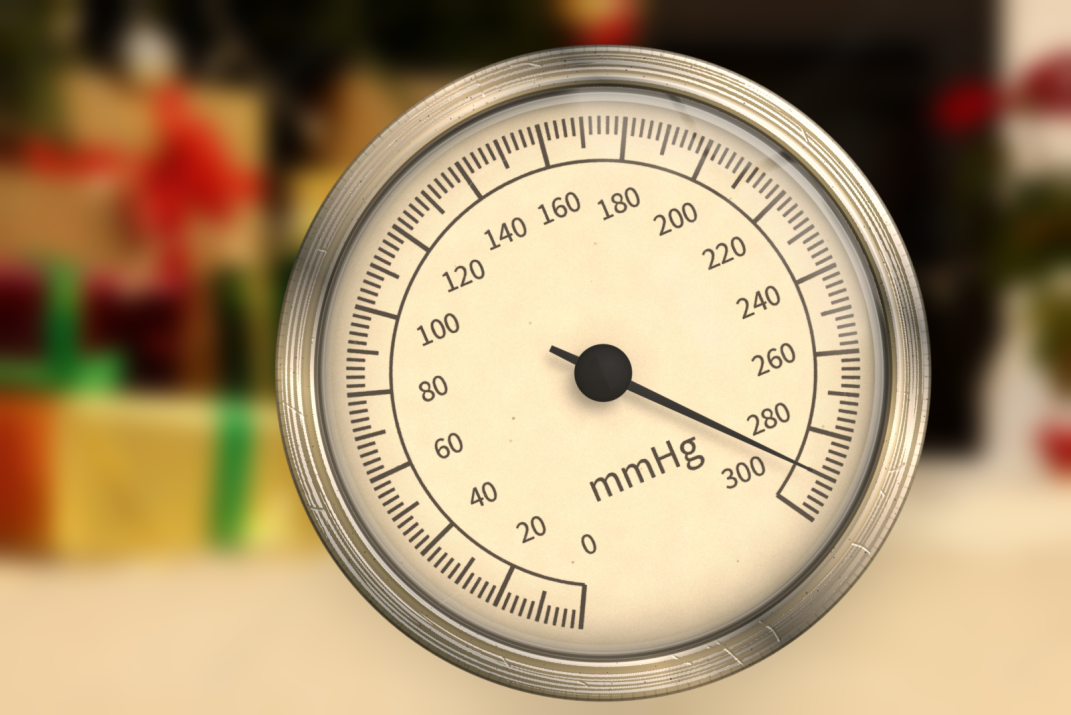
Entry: 290; mmHg
